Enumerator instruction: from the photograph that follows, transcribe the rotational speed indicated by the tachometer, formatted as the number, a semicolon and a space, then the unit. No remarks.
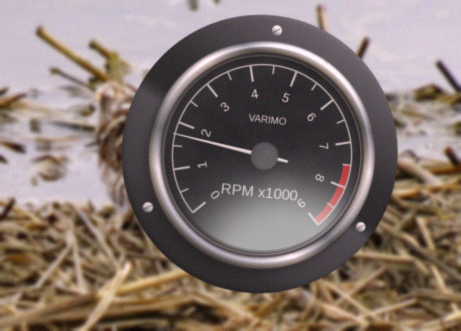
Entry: 1750; rpm
